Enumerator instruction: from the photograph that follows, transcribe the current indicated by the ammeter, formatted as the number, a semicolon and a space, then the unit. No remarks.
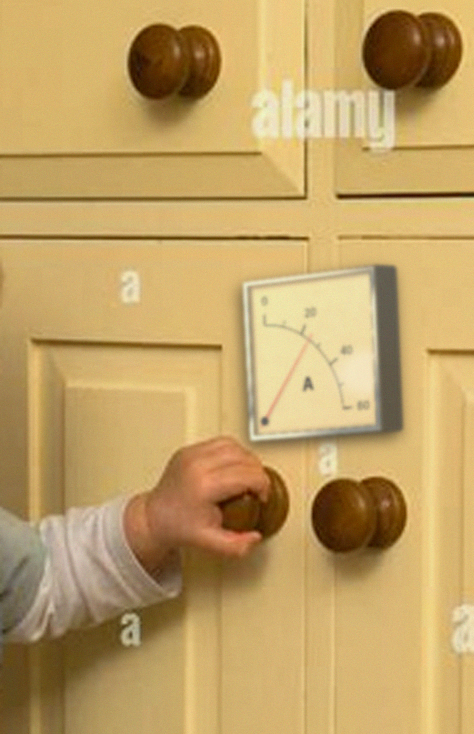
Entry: 25; A
